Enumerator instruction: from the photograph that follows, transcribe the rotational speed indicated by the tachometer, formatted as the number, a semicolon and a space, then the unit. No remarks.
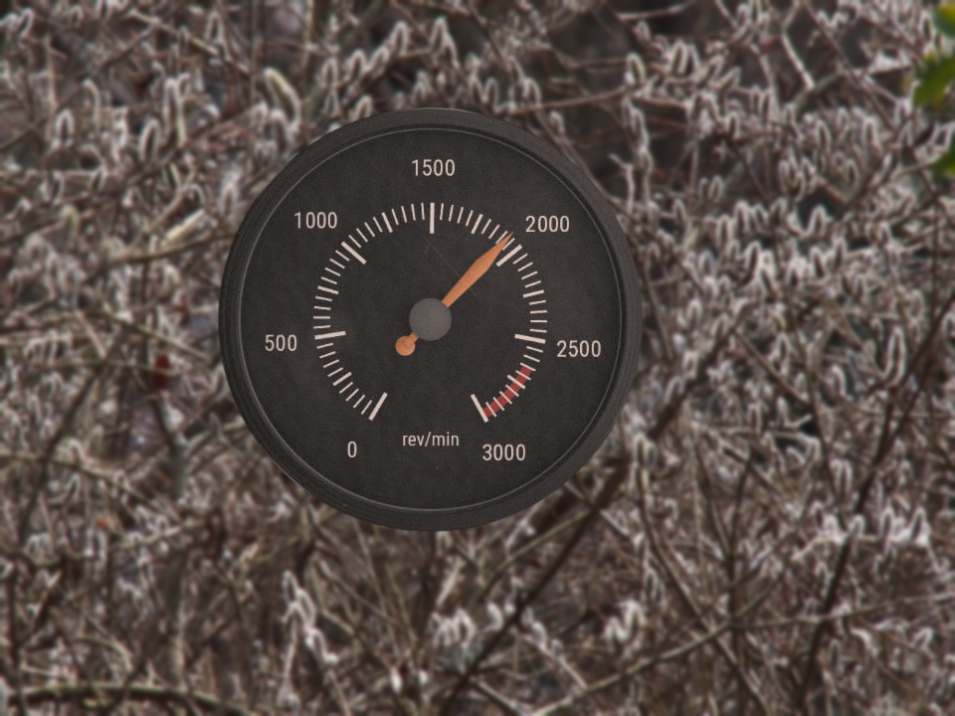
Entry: 1925; rpm
